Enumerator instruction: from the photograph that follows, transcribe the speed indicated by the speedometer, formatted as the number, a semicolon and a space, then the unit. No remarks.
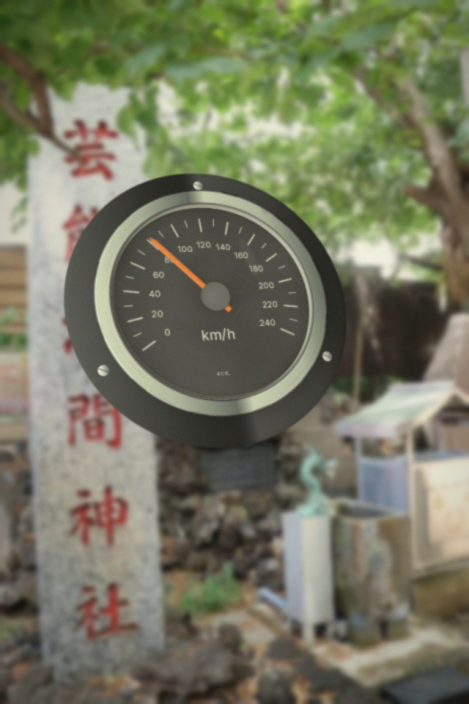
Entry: 80; km/h
